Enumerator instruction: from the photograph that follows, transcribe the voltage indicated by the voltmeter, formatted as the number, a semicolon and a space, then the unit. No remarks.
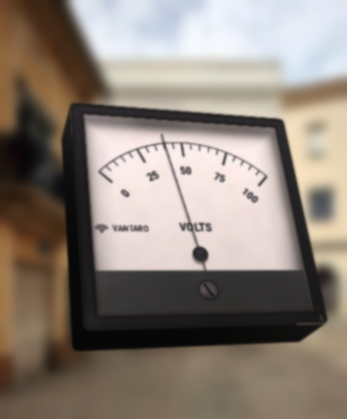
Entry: 40; V
